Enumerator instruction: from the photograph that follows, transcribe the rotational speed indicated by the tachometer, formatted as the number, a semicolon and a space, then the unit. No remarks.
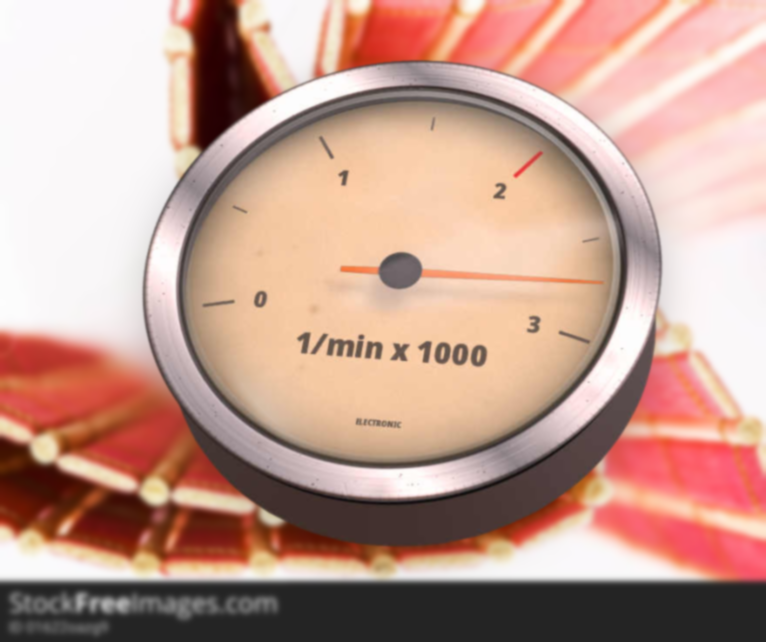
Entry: 2750; rpm
